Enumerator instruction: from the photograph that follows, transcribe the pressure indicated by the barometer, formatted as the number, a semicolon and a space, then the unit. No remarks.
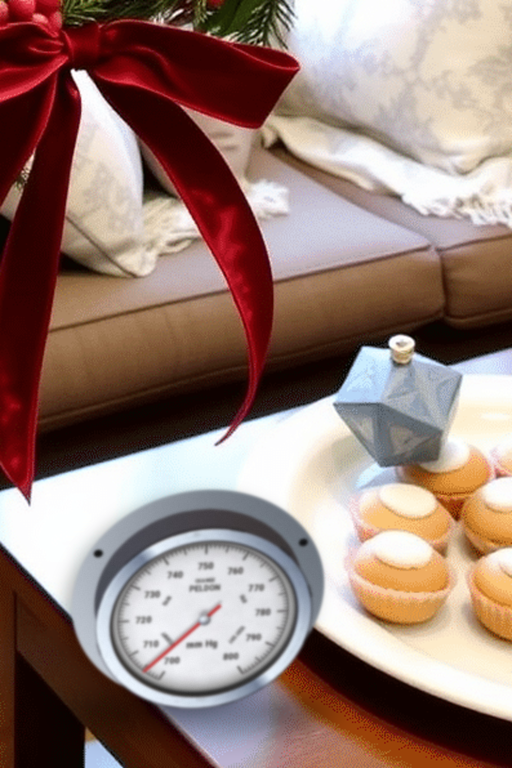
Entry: 705; mmHg
